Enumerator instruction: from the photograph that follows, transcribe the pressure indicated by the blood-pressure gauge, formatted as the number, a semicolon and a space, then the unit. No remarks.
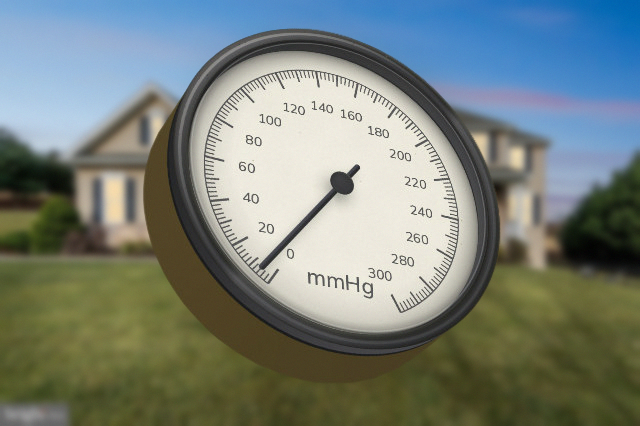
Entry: 6; mmHg
